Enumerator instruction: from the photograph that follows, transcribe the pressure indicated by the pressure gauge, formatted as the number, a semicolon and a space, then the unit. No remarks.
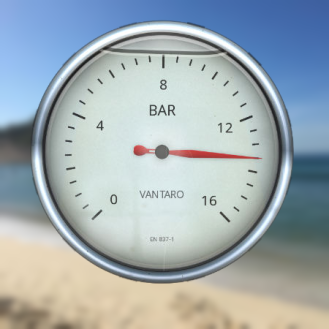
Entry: 13.5; bar
